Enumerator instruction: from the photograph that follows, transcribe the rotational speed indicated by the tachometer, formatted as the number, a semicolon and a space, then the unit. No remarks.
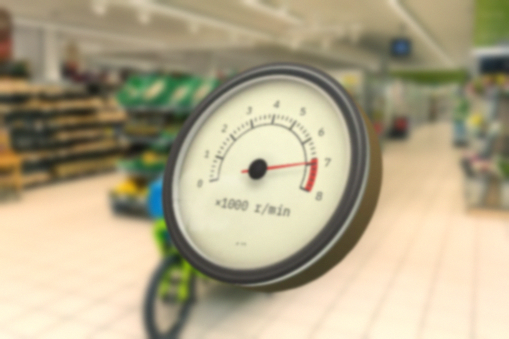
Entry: 7000; rpm
